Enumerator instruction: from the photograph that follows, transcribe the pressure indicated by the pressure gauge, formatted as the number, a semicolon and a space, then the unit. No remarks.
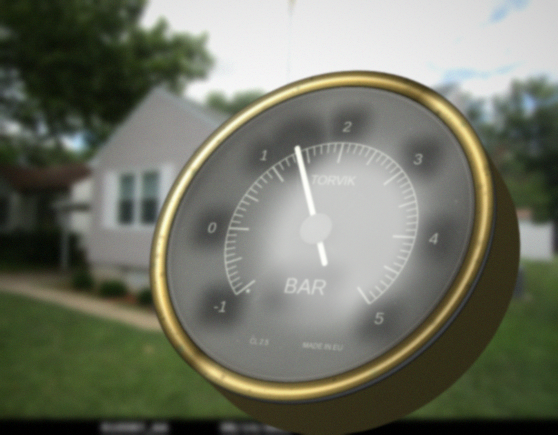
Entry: 1.4; bar
